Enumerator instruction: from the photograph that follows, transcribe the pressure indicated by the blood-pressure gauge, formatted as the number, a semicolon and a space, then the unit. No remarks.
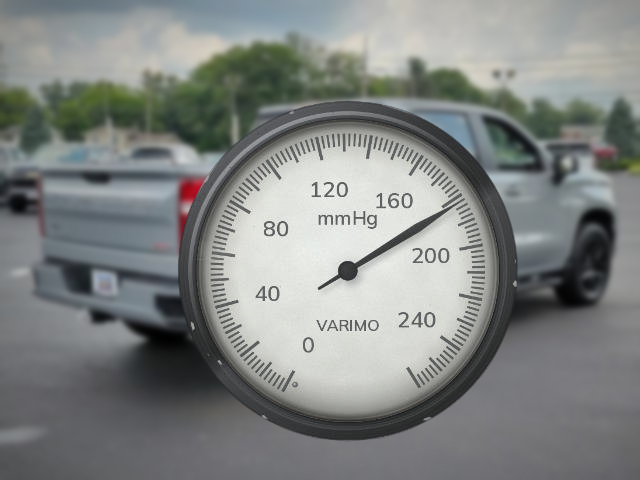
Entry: 182; mmHg
